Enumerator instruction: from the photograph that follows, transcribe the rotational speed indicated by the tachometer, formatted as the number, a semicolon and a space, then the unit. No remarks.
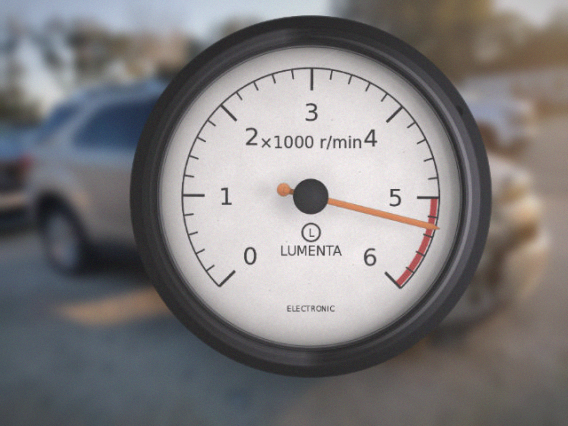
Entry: 5300; rpm
